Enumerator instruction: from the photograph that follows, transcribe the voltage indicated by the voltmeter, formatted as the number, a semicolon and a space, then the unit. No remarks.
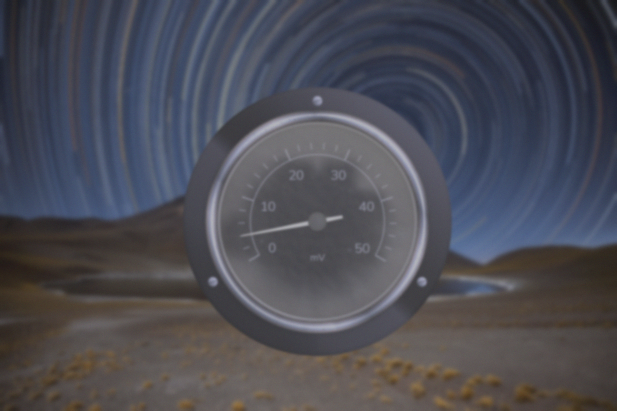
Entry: 4; mV
